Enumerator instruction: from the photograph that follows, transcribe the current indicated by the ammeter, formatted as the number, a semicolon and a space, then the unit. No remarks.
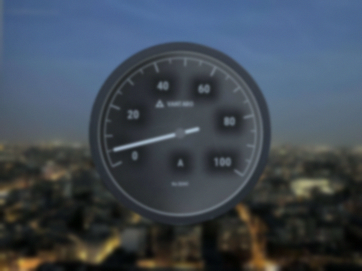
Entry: 5; A
